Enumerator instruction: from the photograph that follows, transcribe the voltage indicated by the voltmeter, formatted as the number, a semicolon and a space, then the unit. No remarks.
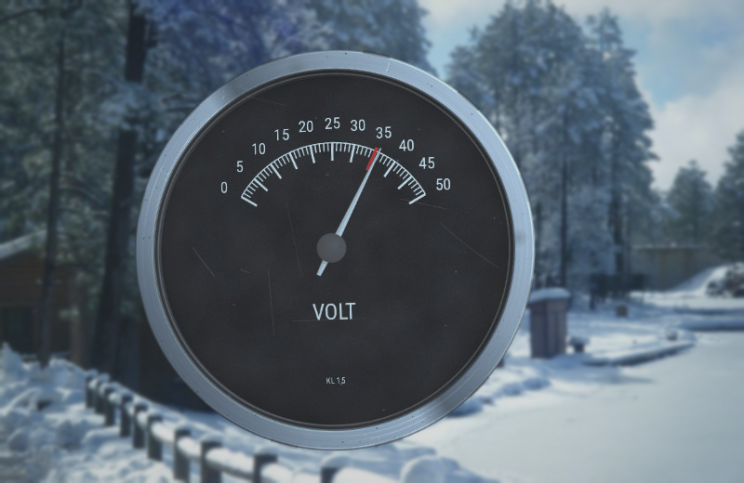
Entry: 36; V
